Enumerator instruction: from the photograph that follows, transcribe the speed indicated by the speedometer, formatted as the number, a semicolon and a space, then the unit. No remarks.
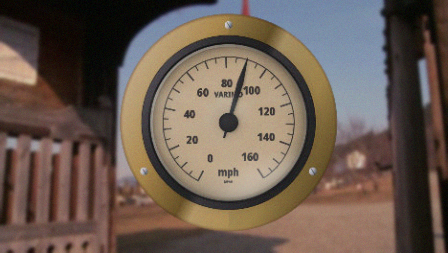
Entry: 90; mph
